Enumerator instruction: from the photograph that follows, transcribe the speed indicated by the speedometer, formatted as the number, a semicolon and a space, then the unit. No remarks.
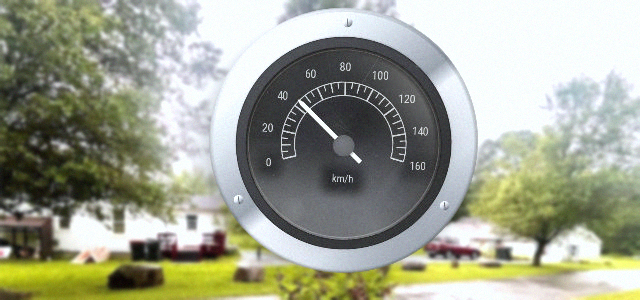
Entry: 45; km/h
